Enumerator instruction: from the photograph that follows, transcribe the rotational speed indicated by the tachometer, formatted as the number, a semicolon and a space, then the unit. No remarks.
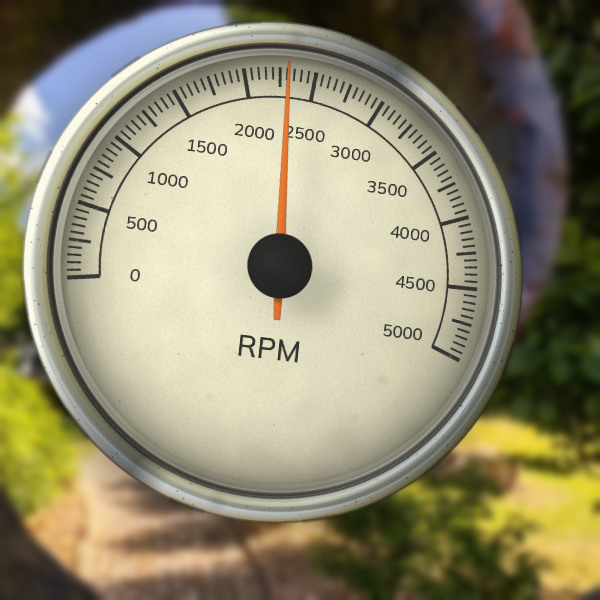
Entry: 2300; rpm
